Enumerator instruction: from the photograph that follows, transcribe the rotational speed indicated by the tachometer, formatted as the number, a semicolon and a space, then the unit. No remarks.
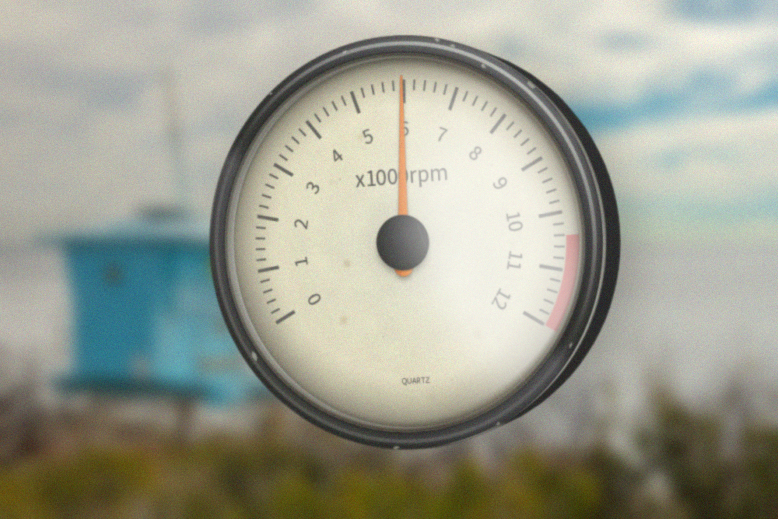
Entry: 6000; rpm
